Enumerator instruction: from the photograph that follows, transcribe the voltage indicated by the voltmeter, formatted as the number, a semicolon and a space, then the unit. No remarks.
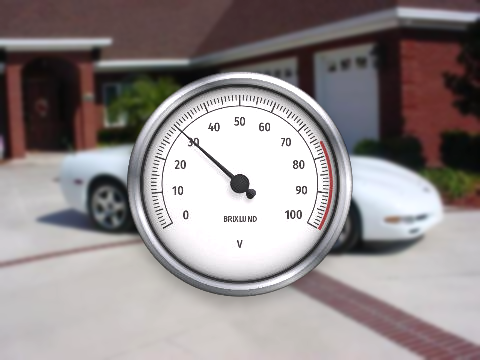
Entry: 30; V
